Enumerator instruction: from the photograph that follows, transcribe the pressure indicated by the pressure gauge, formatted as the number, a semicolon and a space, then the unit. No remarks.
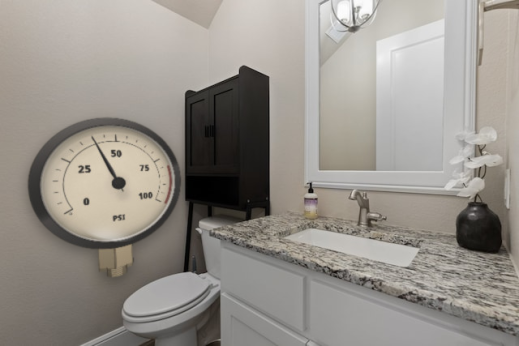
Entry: 40; psi
